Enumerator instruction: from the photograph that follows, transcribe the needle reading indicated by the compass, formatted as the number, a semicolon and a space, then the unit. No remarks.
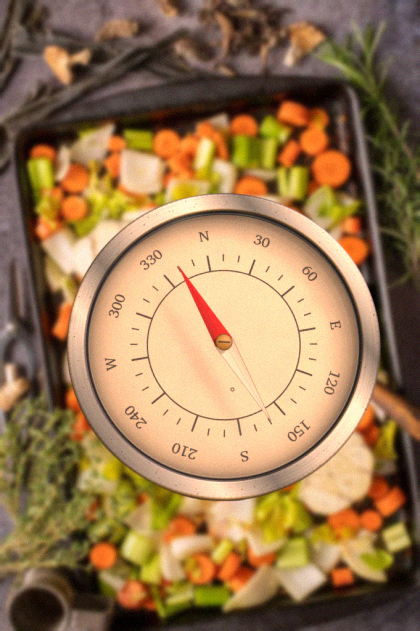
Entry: 340; °
